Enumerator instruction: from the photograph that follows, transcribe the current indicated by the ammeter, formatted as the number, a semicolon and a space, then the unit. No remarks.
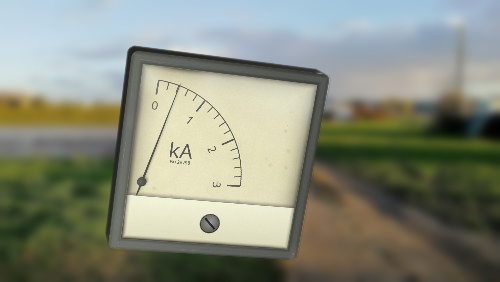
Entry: 0.4; kA
